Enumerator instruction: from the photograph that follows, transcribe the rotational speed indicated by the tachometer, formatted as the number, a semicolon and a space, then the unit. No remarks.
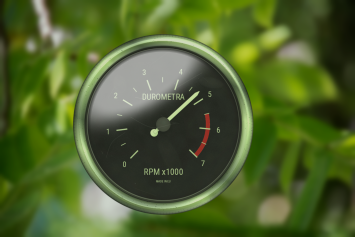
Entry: 4750; rpm
